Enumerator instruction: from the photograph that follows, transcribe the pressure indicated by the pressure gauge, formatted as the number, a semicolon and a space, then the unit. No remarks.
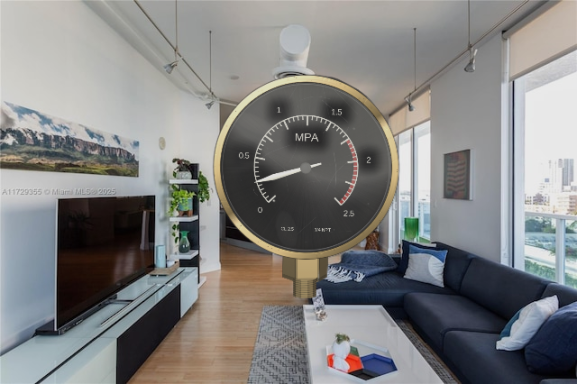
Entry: 0.25; MPa
